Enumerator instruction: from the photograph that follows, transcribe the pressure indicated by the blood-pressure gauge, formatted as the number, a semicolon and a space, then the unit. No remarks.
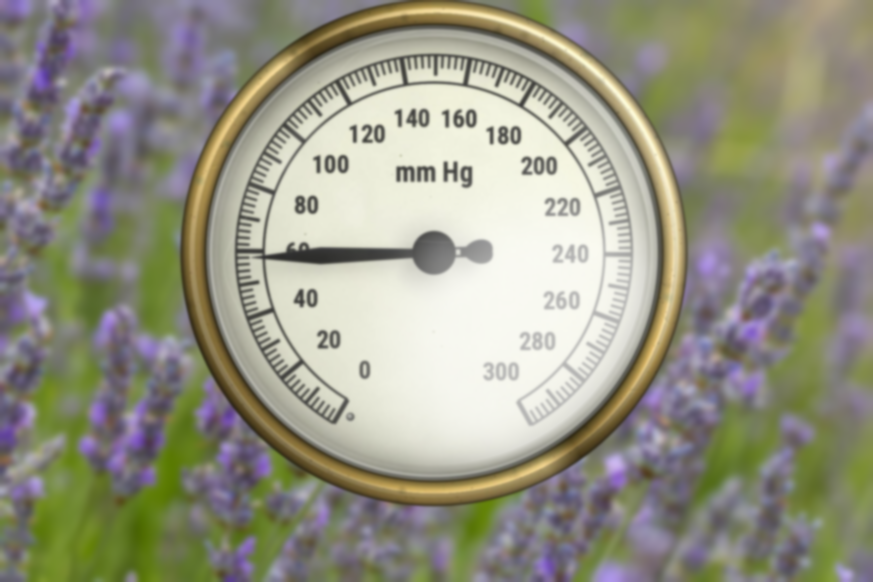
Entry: 58; mmHg
